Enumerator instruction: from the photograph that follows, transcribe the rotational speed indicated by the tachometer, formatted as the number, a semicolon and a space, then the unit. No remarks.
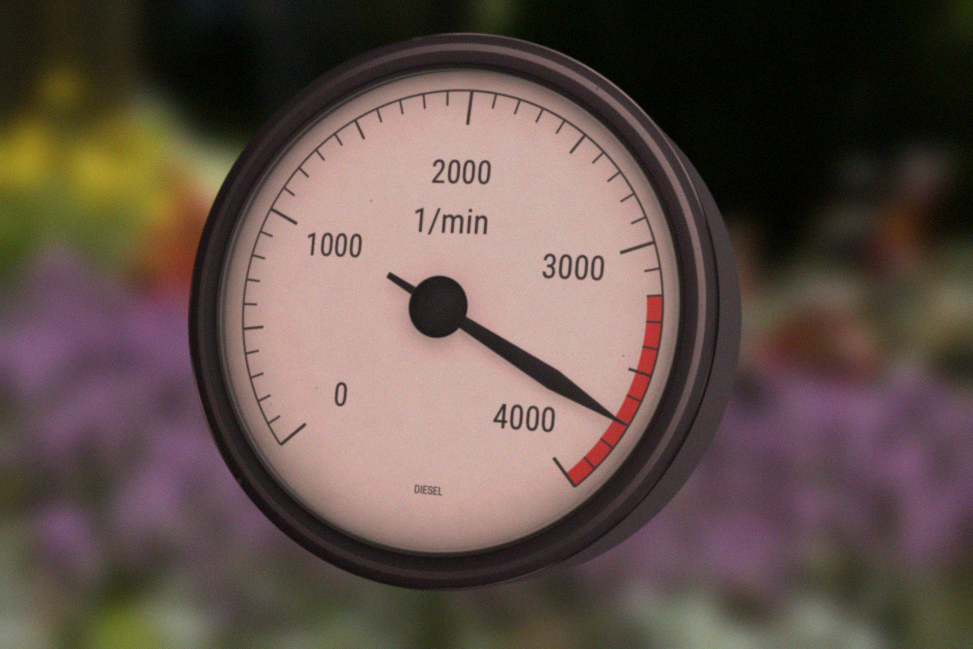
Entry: 3700; rpm
